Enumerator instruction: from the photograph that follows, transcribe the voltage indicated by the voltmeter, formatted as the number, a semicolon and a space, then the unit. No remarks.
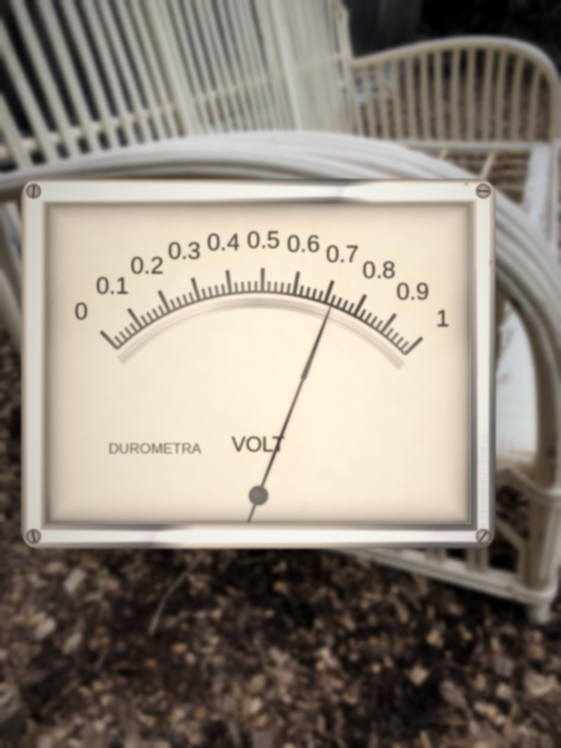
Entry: 0.72; V
